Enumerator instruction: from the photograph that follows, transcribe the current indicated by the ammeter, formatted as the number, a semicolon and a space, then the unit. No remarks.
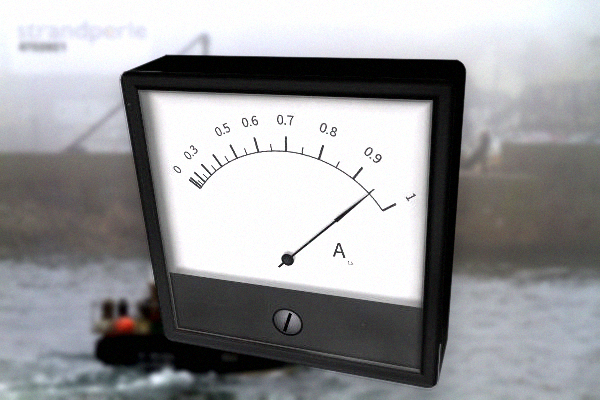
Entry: 0.95; A
